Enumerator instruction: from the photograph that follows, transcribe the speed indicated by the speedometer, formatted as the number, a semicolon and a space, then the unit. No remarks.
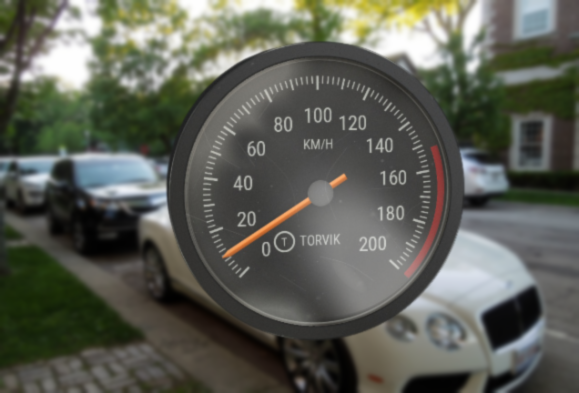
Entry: 10; km/h
